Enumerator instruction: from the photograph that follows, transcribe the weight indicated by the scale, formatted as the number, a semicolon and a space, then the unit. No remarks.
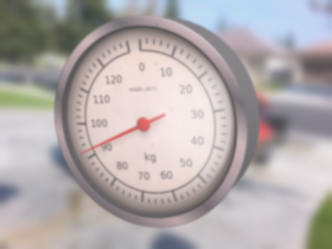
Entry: 92; kg
